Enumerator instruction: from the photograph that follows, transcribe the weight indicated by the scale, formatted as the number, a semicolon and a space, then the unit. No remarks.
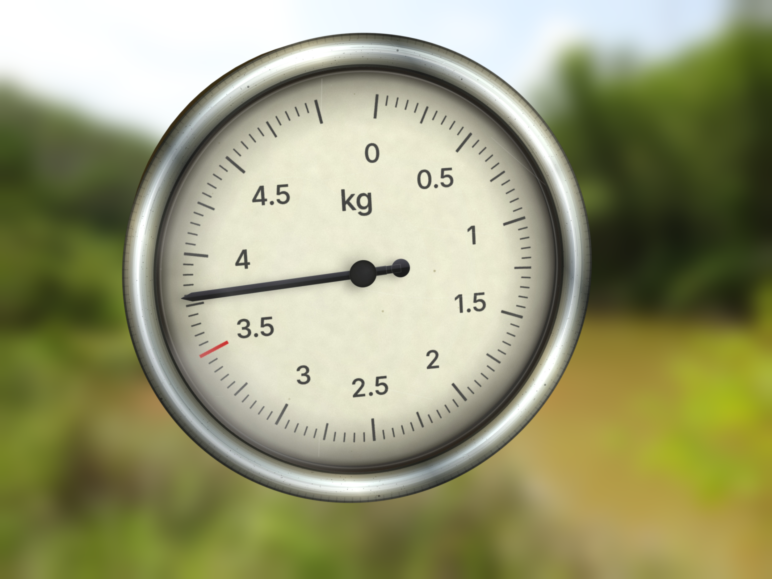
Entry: 3.8; kg
